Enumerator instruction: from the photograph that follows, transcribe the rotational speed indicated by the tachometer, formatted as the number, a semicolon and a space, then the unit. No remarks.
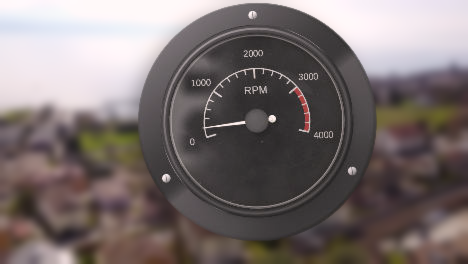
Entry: 200; rpm
